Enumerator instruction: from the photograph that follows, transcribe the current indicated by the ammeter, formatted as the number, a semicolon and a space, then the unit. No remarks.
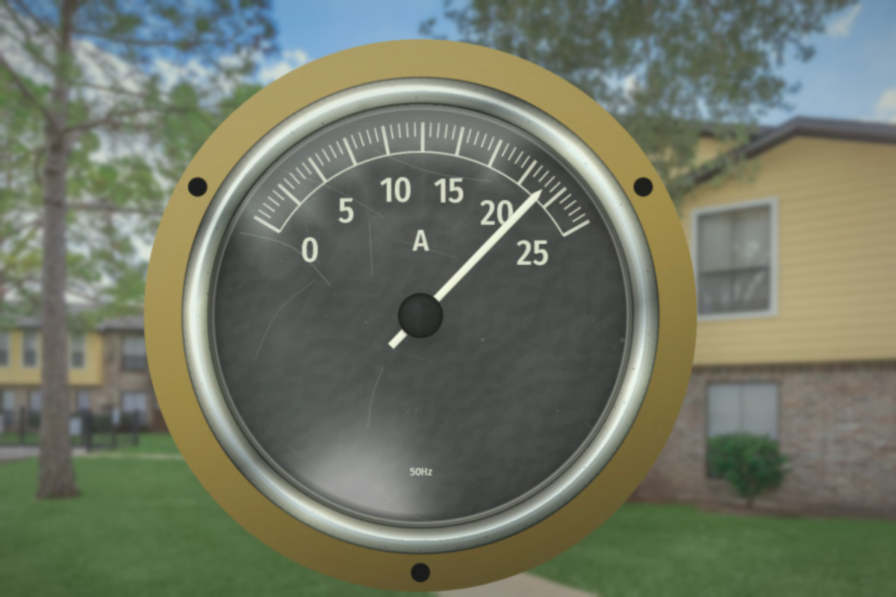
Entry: 21.5; A
